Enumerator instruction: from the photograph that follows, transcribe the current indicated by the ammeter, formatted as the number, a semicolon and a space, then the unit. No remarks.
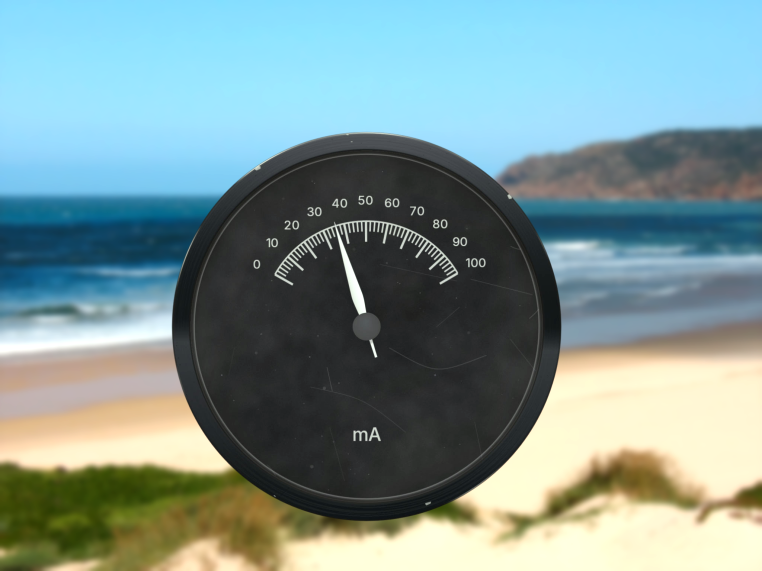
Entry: 36; mA
